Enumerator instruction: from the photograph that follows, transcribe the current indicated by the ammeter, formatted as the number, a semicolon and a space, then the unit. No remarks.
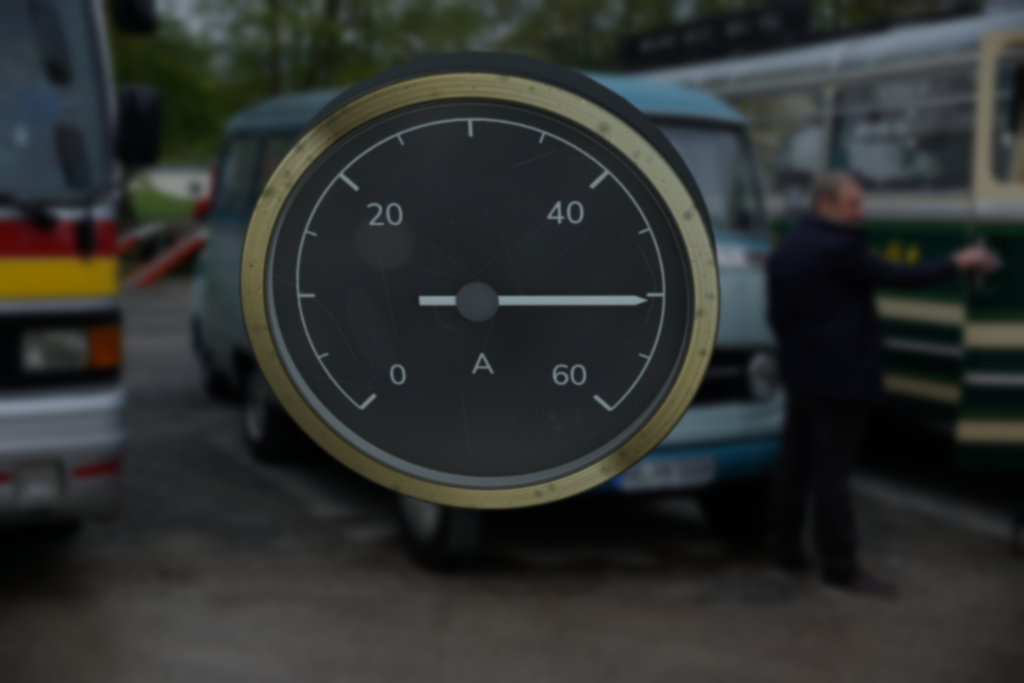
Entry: 50; A
